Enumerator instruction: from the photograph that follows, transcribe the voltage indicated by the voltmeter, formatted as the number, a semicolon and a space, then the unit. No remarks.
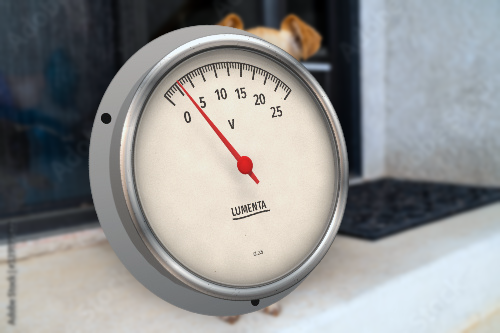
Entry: 2.5; V
